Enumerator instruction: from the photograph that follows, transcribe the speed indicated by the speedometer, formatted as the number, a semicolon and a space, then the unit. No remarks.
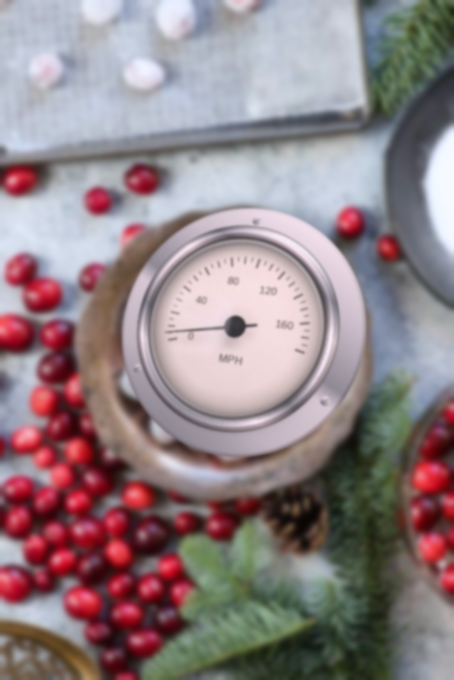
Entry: 5; mph
